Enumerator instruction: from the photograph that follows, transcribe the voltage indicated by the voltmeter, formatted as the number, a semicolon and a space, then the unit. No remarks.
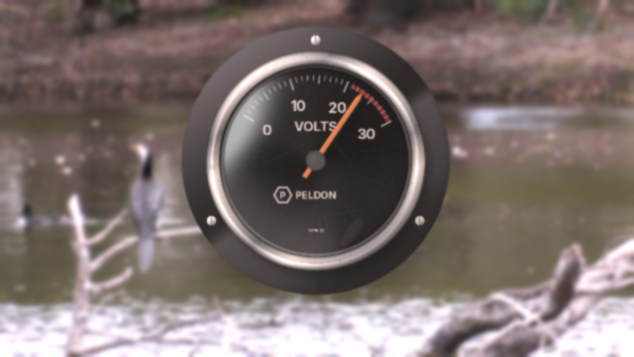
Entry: 23; V
